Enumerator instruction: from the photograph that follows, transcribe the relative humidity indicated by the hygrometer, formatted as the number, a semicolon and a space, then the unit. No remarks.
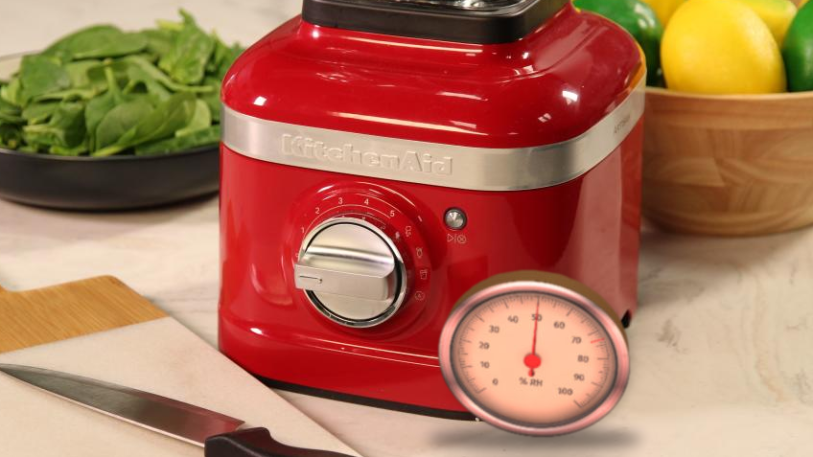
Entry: 50; %
